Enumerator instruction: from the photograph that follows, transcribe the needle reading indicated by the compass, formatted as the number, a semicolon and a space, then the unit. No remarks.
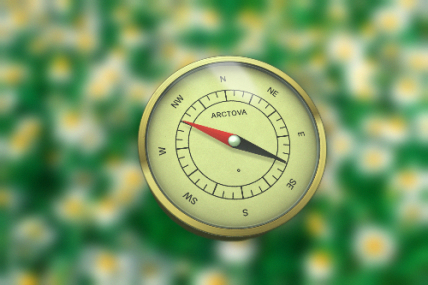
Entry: 300; °
